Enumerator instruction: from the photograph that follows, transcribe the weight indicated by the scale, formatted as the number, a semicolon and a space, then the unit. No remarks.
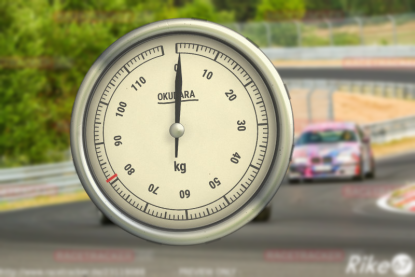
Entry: 1; kg
